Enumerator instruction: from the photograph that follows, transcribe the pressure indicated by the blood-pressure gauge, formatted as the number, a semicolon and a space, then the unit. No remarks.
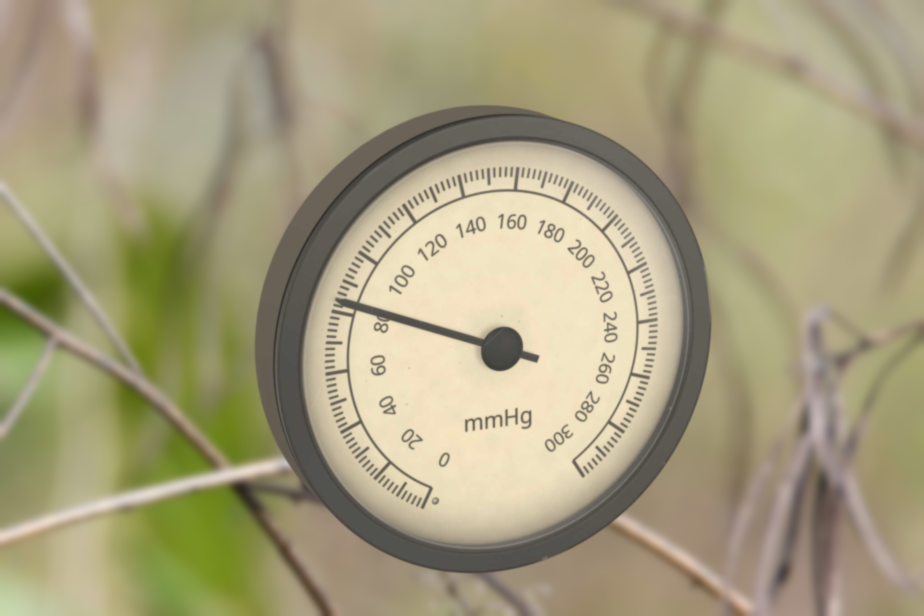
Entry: 84; mmHg
